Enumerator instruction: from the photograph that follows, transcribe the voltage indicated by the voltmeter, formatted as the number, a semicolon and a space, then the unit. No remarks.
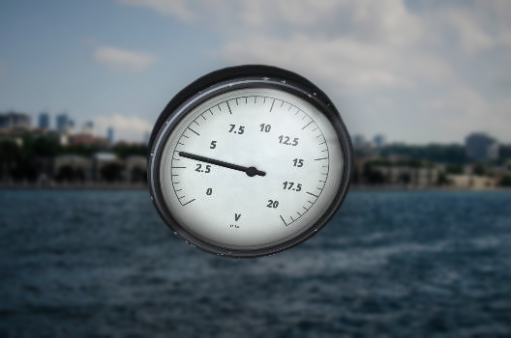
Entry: 3.5; V
